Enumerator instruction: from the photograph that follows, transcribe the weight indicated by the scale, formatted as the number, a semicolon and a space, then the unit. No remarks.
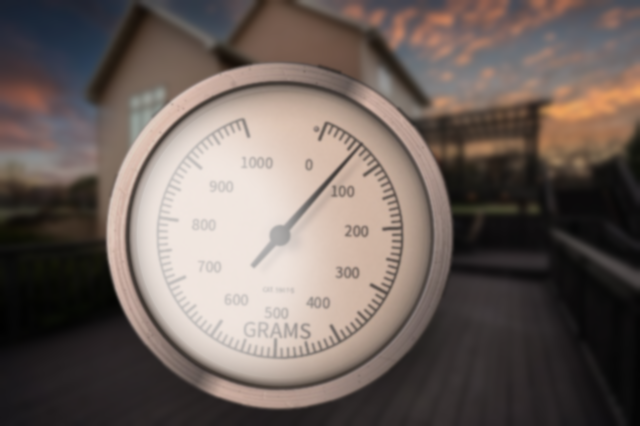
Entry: 60; g
